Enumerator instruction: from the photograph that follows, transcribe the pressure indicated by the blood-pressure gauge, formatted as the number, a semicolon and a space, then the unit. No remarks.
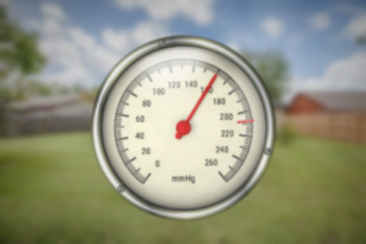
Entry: 160; mmHg
